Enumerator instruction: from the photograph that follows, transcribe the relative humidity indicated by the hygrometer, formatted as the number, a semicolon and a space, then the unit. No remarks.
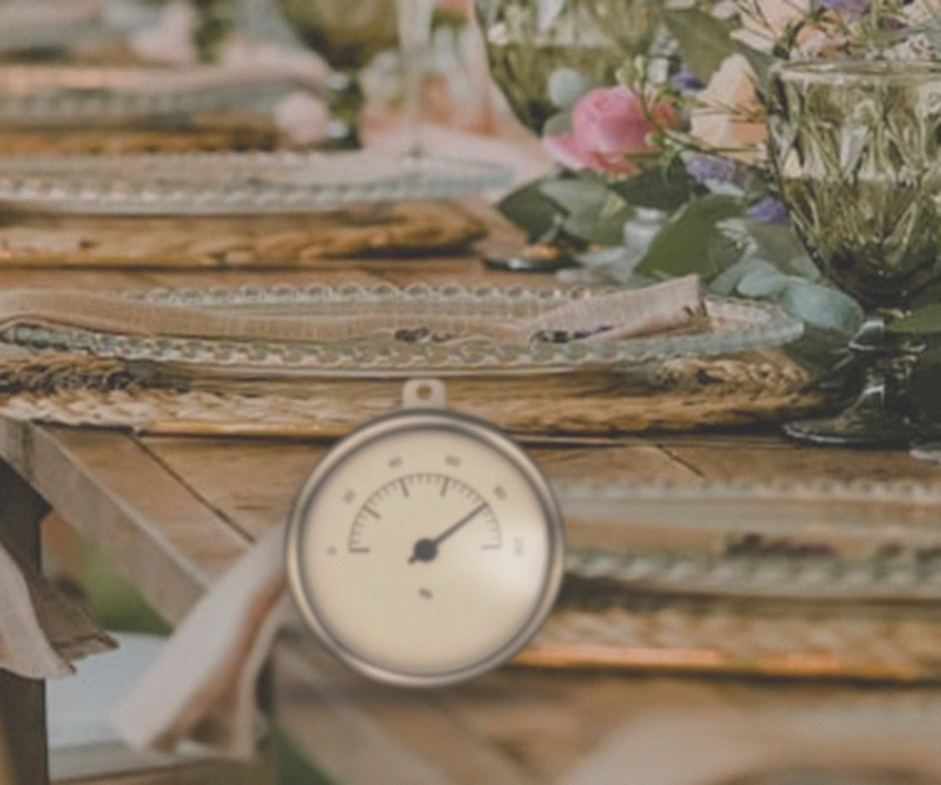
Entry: 80; %
